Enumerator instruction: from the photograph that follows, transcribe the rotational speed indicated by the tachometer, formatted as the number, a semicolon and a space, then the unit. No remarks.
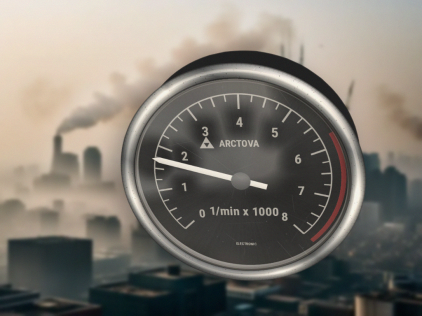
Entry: 1750; rpm
